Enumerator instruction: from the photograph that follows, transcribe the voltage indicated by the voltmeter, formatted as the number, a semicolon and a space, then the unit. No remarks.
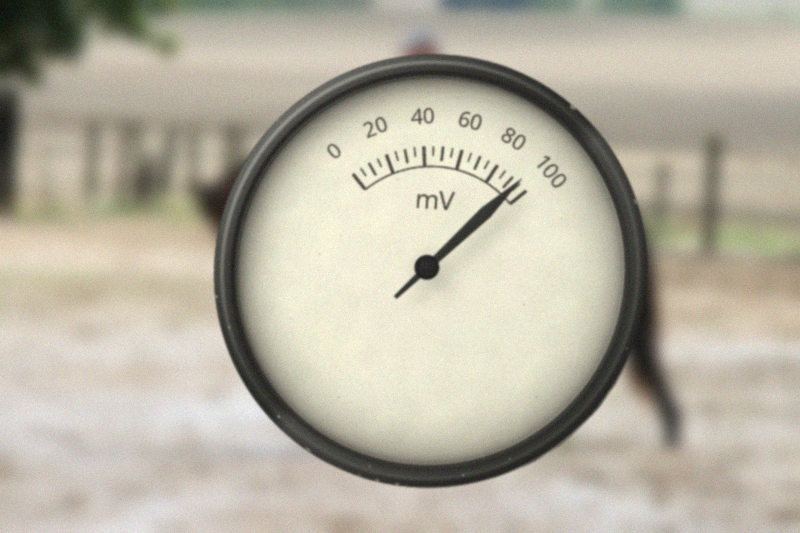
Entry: 95; mV
